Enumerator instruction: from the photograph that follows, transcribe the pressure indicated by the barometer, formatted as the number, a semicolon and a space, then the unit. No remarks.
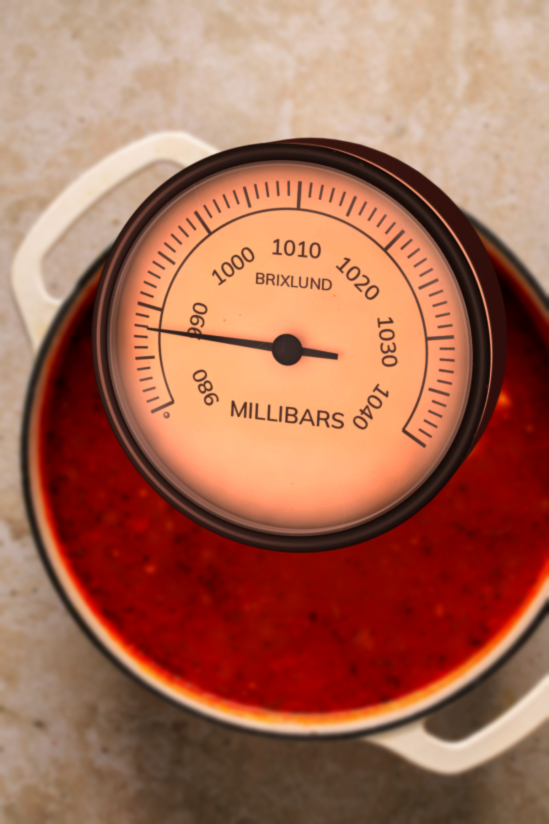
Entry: 988; mbar
